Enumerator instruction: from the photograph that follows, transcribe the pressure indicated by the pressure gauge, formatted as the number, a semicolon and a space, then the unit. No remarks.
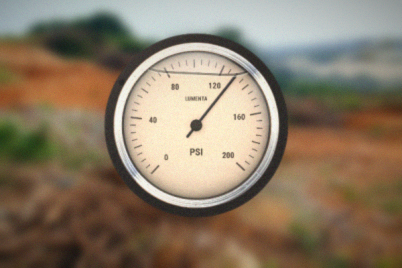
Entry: 130; psi
